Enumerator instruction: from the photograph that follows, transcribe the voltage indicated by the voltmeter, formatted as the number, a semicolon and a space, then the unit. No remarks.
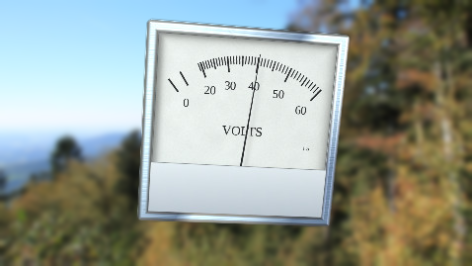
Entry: 40; V
